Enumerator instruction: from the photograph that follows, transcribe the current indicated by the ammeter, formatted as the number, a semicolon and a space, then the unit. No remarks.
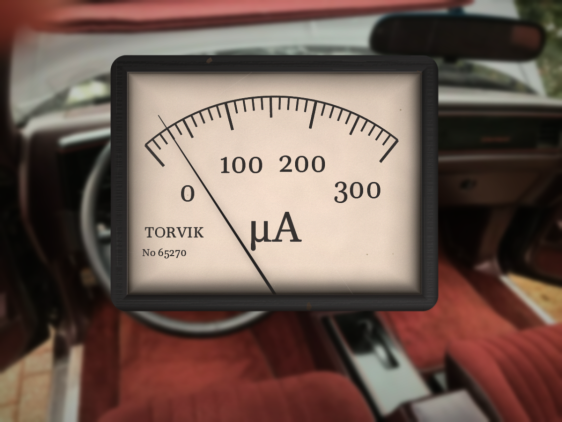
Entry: 30; µA
